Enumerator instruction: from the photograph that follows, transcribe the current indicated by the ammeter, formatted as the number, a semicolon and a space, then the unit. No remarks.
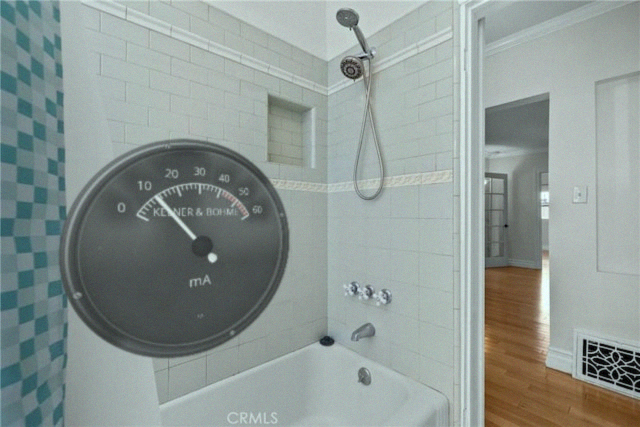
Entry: 10; mA
